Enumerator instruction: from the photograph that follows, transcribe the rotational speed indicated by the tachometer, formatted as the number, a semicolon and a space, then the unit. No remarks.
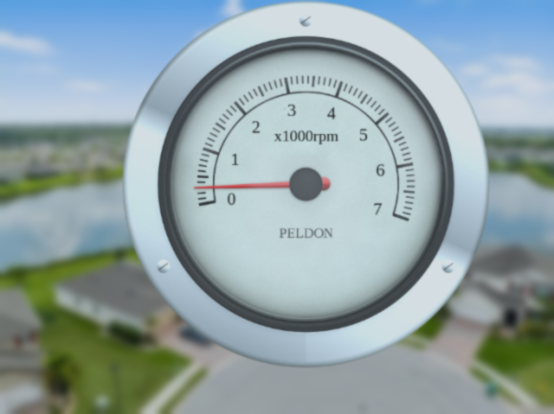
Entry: 300; rpm
